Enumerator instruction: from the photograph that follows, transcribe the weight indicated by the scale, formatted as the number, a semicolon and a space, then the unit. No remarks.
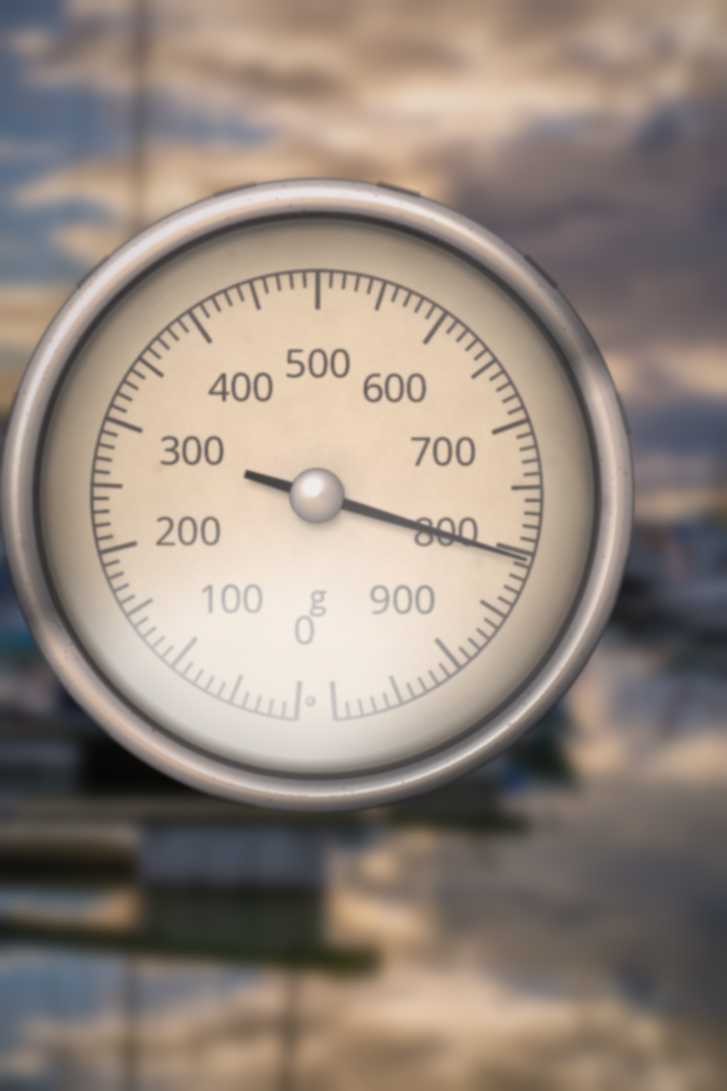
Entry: 805; g
